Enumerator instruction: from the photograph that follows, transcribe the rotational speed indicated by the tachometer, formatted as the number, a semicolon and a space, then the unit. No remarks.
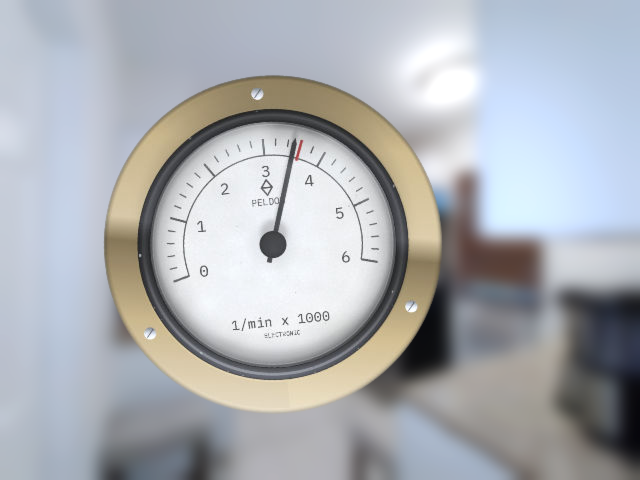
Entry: 3500; rpm
